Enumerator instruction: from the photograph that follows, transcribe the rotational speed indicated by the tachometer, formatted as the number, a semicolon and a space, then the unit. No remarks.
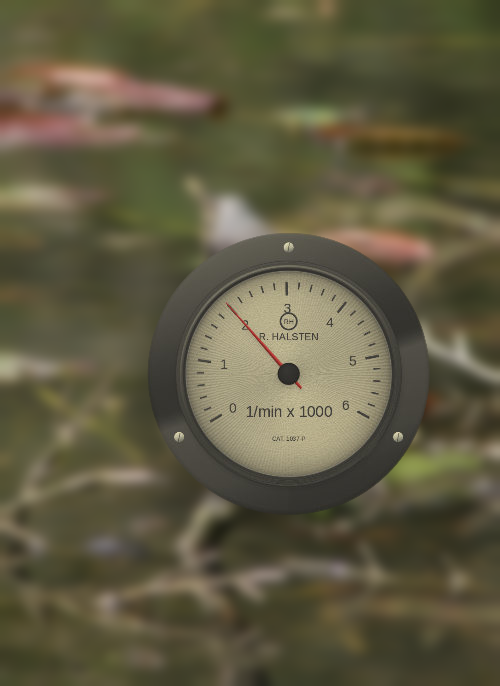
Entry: 2000; rpm
